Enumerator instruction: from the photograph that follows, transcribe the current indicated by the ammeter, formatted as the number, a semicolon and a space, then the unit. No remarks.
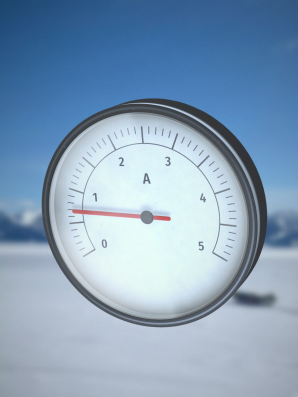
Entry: 0.7; A
